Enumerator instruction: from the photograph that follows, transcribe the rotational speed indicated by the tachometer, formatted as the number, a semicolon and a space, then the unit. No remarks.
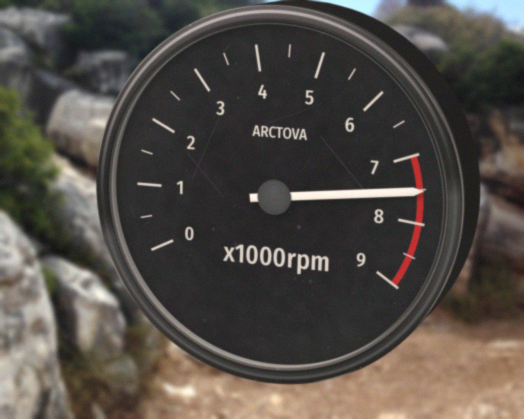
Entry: 7500; rpm
